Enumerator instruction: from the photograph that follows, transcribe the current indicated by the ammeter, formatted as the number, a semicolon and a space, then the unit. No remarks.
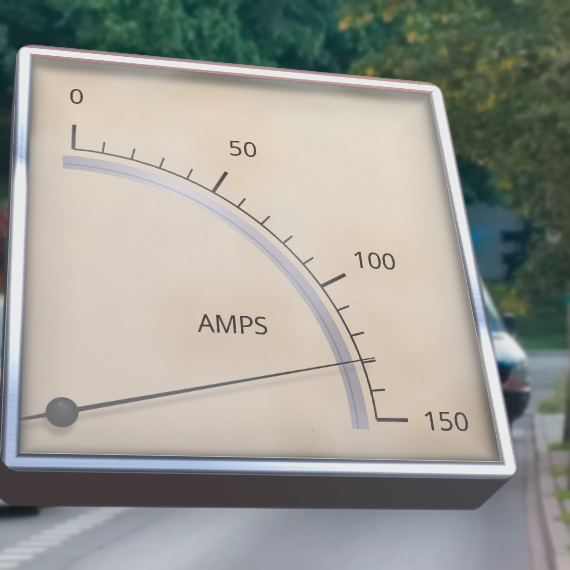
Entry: 130; A
